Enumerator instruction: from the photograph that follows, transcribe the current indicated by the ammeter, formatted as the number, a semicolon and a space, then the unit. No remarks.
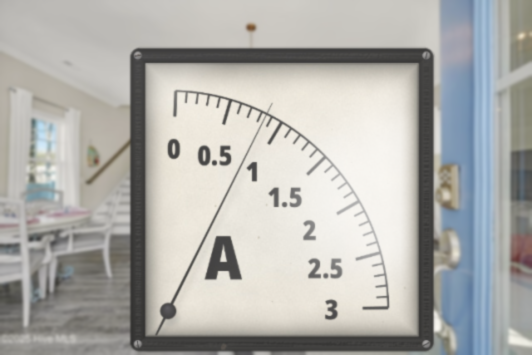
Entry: 0.85; A
